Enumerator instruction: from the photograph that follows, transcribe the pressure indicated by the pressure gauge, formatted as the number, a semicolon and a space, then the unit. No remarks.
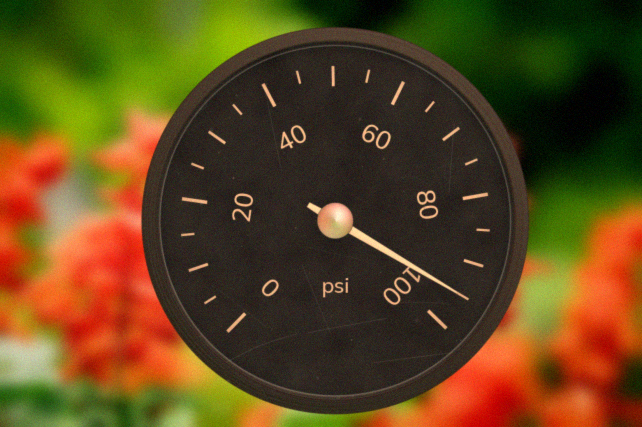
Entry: 95; psi
